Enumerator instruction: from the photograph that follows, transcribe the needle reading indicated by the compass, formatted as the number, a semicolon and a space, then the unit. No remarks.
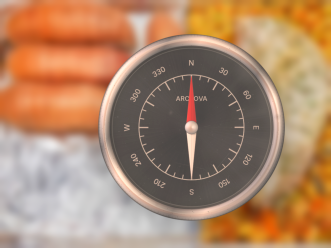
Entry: 0; °
